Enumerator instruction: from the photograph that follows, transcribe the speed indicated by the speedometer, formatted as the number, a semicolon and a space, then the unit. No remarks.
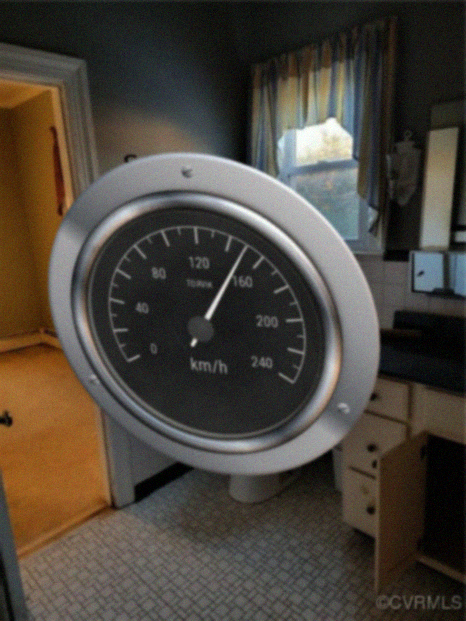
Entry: 150; km/h
